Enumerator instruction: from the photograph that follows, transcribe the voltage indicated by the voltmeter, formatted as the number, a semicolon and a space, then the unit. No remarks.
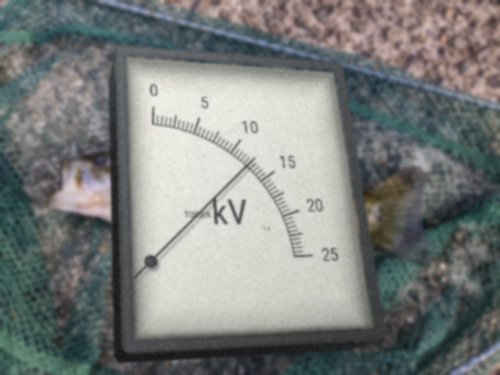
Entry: 12.5; kV
